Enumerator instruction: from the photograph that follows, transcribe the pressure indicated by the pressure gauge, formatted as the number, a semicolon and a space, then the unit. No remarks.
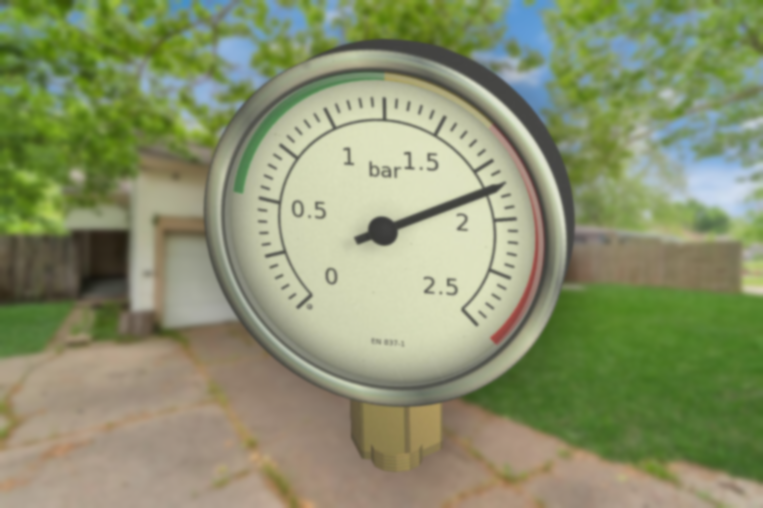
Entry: 1.85; bar
